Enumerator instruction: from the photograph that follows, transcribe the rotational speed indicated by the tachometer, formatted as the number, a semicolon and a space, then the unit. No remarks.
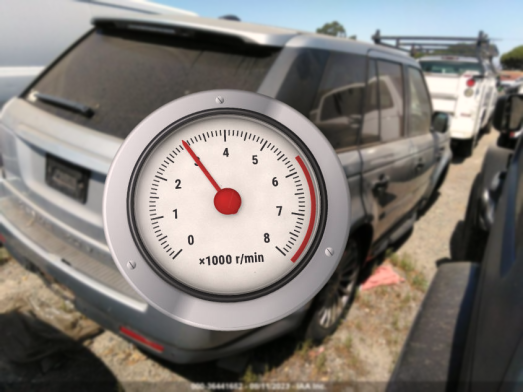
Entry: 3000; rpm
